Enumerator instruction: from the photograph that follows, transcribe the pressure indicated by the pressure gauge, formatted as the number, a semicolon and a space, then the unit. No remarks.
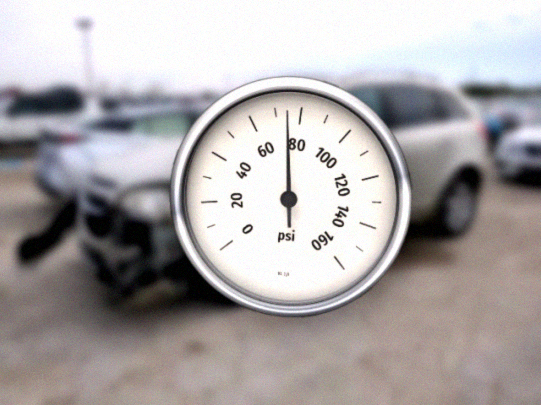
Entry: 75; psi
